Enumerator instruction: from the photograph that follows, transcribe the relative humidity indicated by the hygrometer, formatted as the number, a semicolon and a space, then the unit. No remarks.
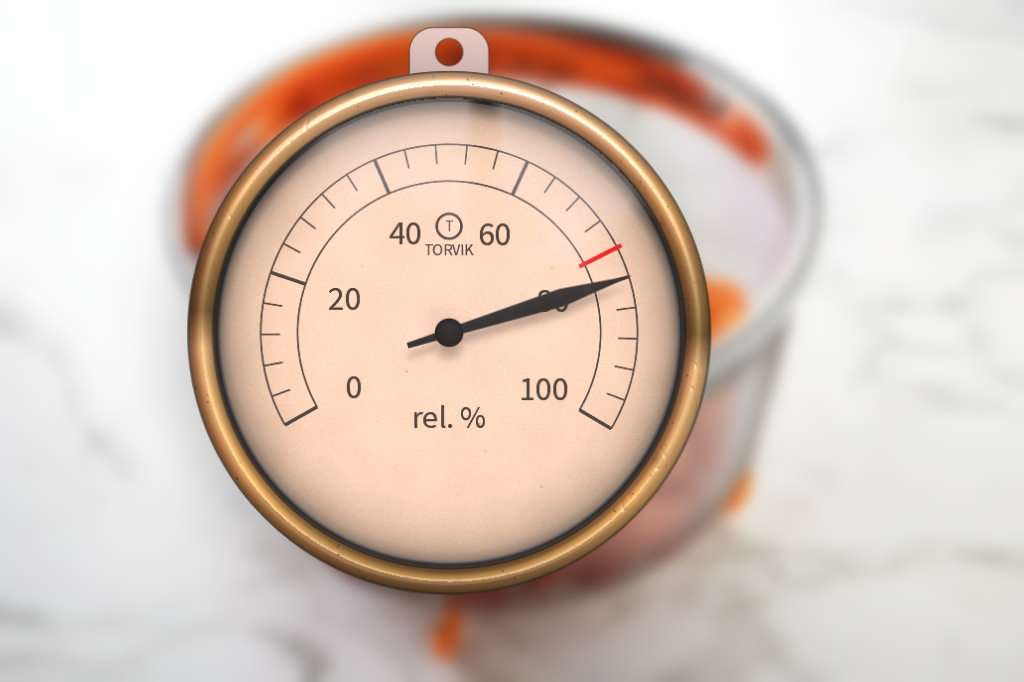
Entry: 80; %
